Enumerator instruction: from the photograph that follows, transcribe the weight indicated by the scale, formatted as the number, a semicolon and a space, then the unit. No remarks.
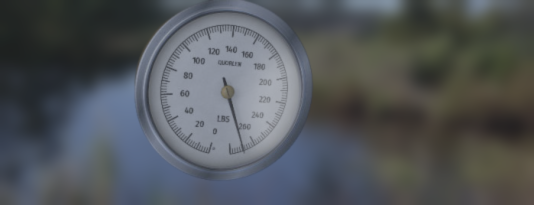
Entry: 270; lb
